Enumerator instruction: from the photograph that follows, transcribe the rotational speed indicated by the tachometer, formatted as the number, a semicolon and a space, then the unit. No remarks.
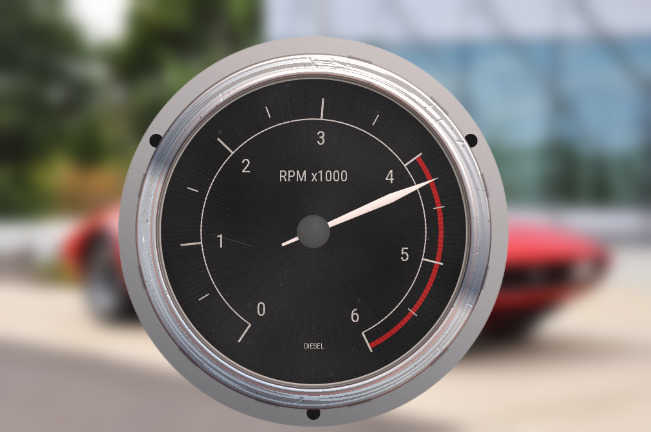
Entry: 4250; rpm
